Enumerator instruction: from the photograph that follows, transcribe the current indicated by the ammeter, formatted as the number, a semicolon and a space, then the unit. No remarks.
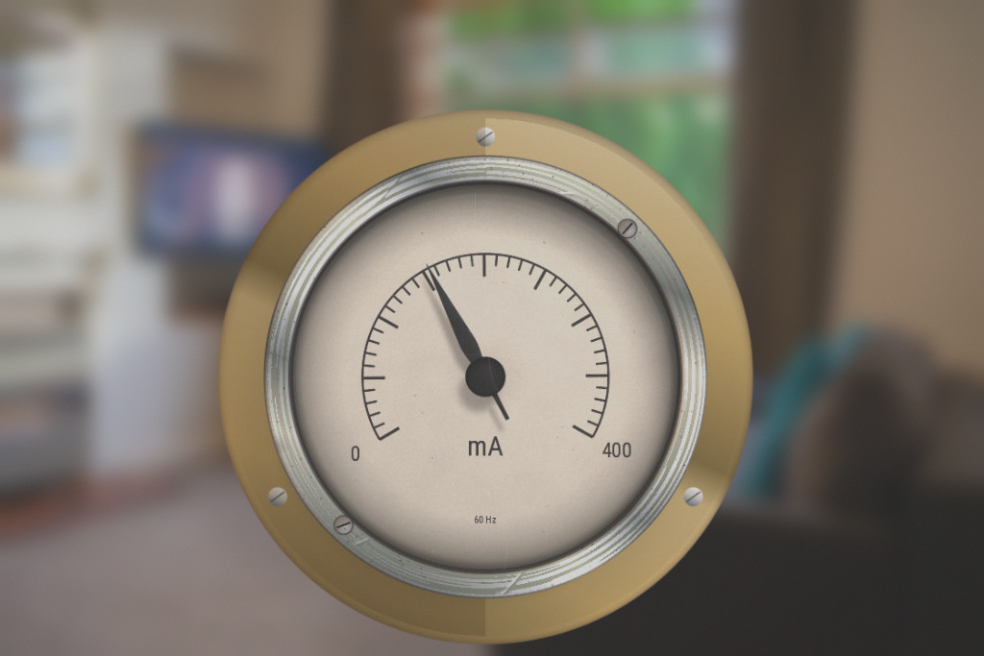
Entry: 155; mA
